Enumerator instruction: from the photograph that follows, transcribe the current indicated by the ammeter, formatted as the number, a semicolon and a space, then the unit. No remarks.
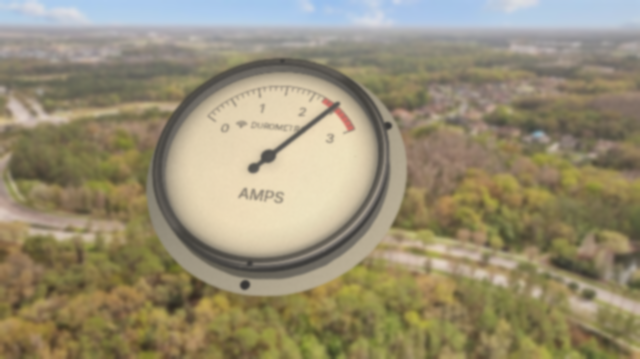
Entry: 2.5; A
